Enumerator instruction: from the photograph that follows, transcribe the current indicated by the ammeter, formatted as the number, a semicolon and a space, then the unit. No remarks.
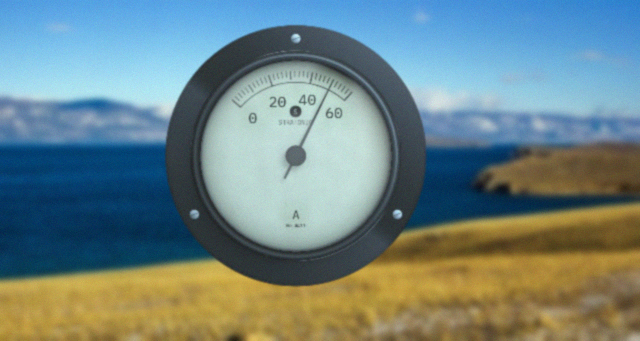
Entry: 50; A
